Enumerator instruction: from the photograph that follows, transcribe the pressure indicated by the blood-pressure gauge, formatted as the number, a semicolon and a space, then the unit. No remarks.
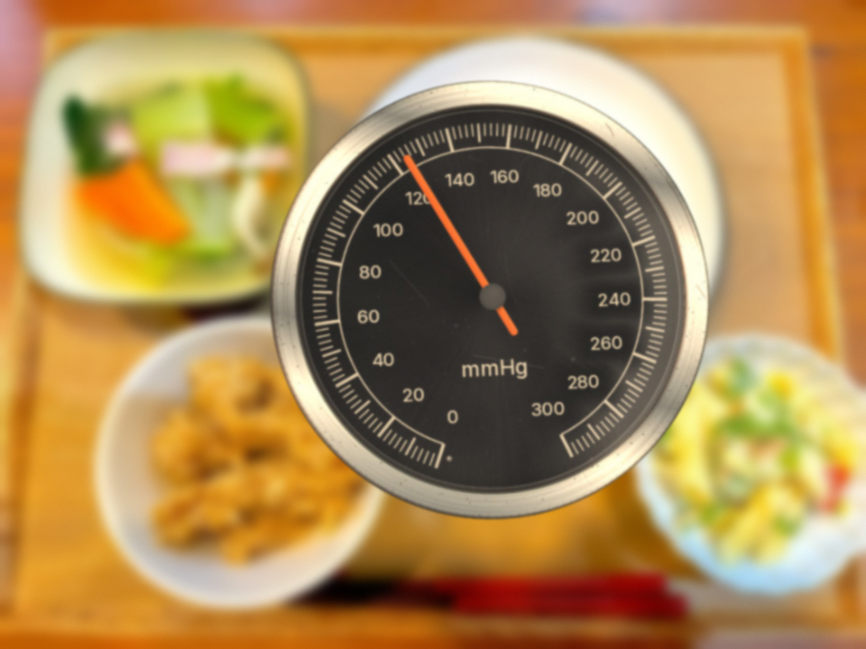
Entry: 124; mmHg
